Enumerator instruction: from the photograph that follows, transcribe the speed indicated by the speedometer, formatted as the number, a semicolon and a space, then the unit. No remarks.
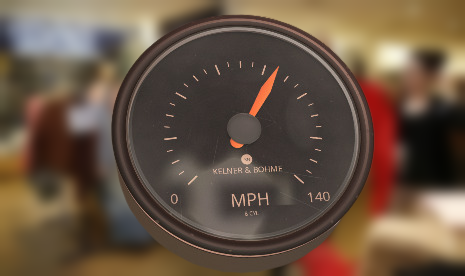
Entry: 85; mph
